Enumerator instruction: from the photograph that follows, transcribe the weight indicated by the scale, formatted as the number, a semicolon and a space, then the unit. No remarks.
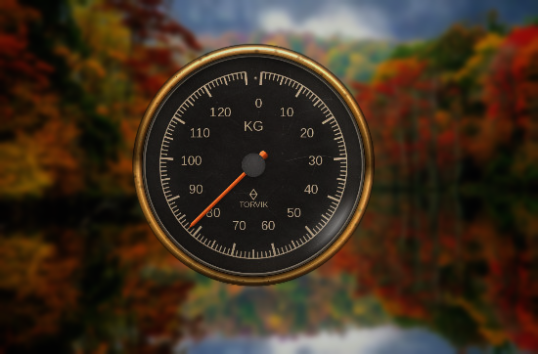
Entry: 82; kg
